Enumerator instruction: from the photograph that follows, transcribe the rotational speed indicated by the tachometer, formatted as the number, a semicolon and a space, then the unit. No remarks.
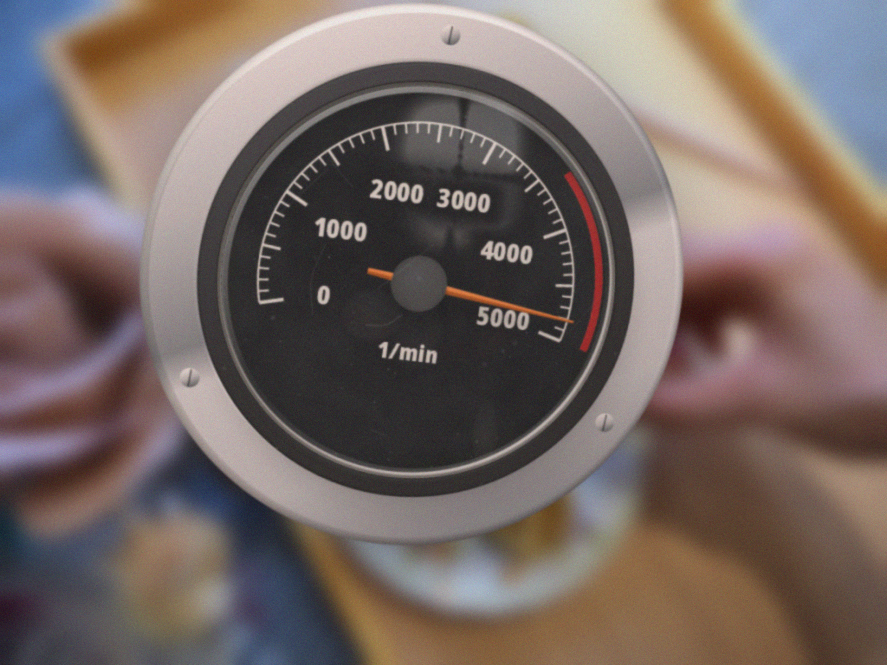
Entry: 4800; rpm
